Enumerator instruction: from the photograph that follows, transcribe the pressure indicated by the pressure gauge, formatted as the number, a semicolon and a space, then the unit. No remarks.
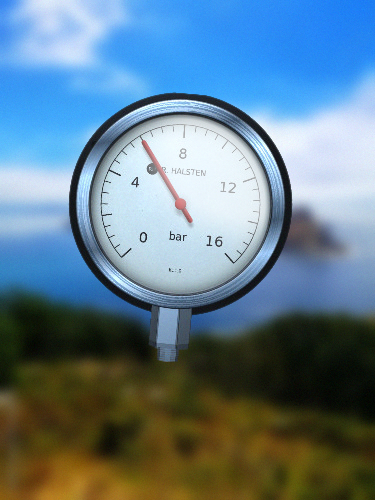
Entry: 6; bar
